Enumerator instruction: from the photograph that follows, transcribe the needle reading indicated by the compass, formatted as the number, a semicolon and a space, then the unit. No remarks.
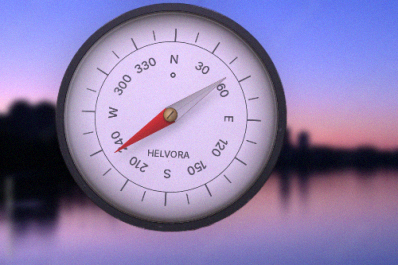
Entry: 232.5; °
